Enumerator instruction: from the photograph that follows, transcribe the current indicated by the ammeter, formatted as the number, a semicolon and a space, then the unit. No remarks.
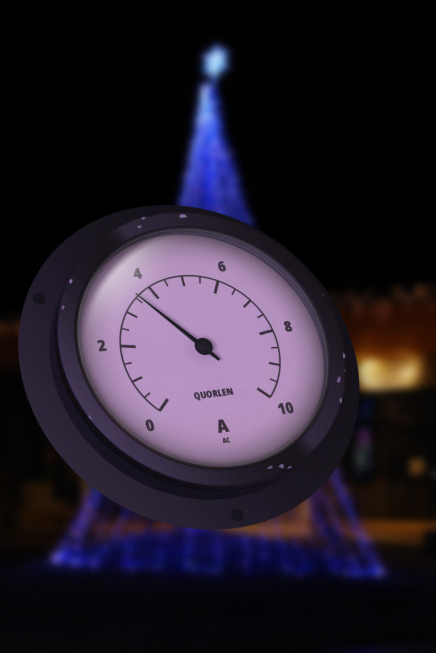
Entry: 3.5; A
